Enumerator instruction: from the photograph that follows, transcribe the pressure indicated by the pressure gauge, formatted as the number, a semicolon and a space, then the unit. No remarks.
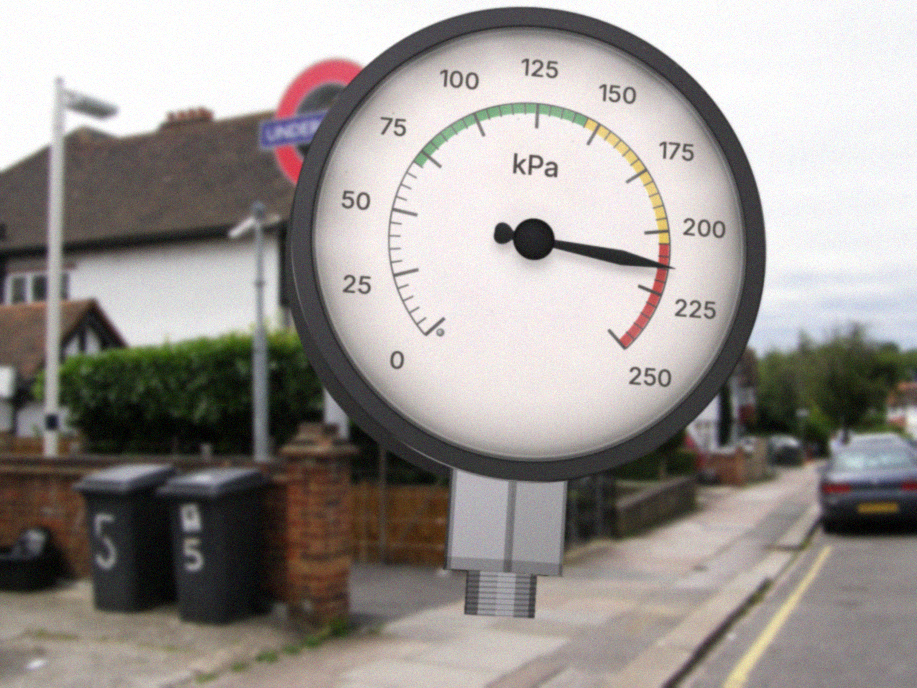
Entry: 215; kPa
